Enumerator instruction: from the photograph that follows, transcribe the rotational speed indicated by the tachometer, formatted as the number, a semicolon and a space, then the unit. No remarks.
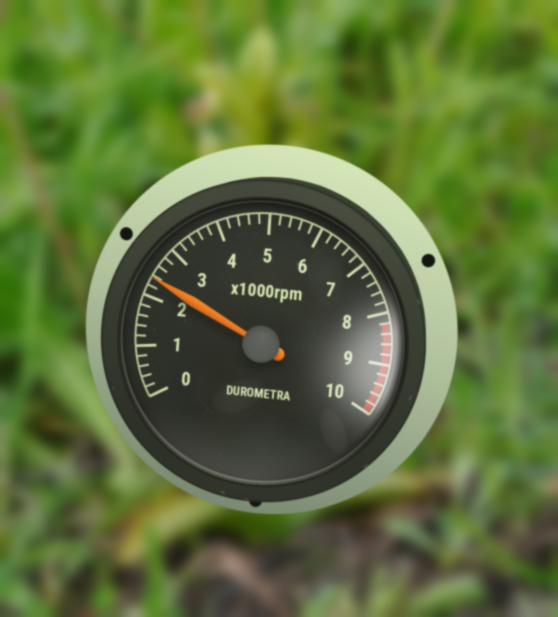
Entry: 2400; rpm
